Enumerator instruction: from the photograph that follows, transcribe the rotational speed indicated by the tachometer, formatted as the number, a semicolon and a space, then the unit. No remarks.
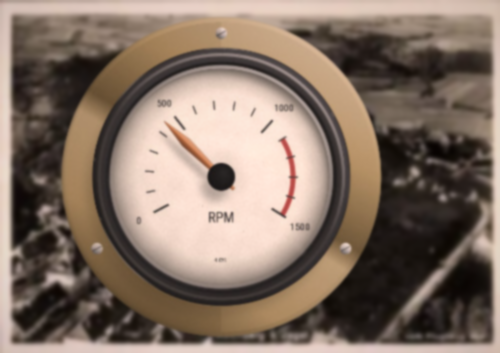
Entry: 450; rpm
